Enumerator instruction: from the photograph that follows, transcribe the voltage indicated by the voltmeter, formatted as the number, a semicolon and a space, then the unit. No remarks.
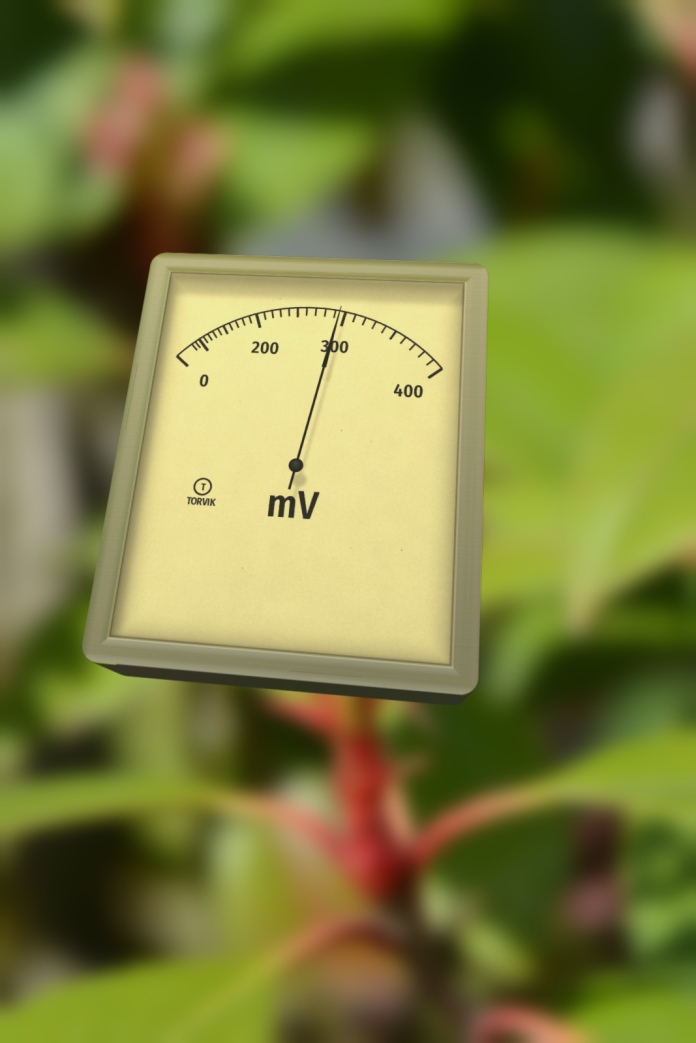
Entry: 295; mV
